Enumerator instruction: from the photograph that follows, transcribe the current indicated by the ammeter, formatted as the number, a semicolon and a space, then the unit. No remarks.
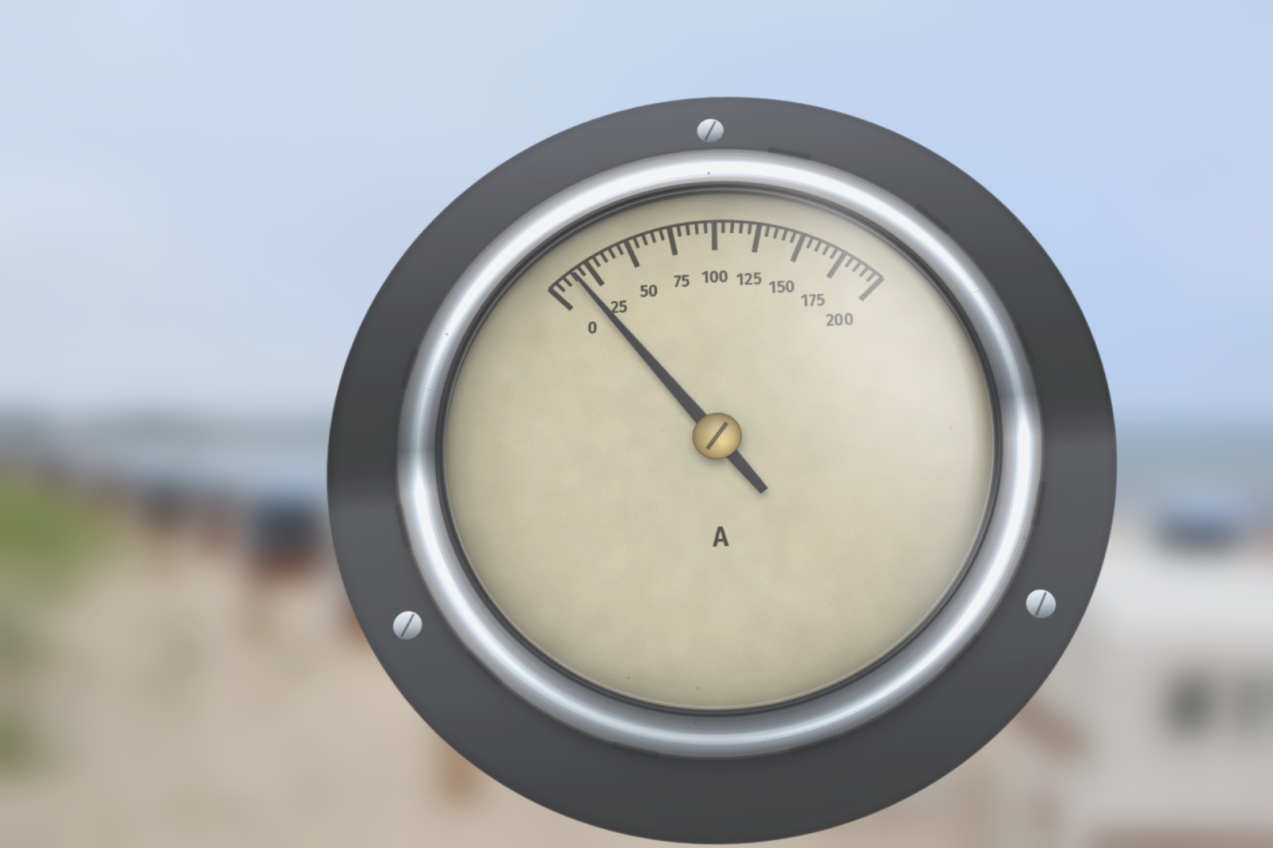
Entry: 15; A
